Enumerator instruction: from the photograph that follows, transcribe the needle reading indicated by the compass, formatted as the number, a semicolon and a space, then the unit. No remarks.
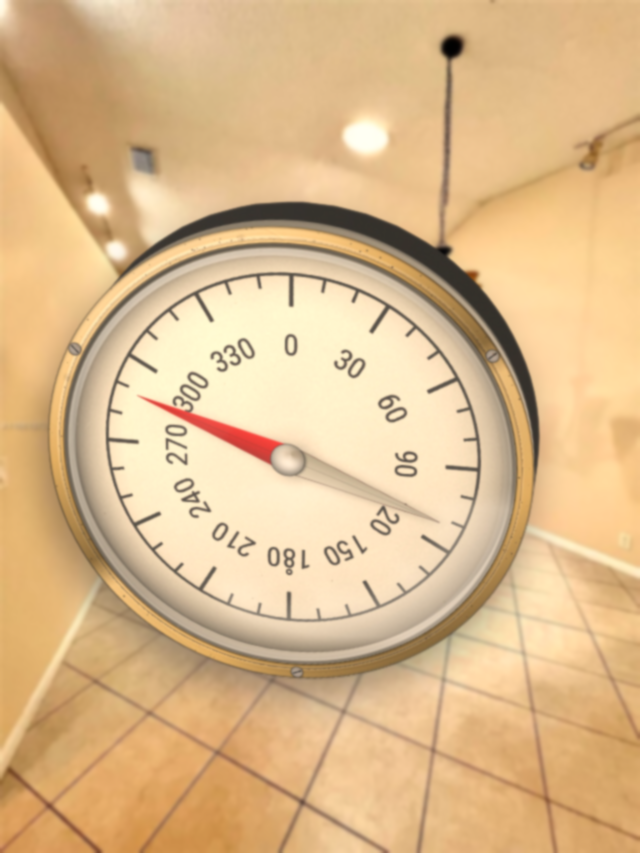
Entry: 290; °
